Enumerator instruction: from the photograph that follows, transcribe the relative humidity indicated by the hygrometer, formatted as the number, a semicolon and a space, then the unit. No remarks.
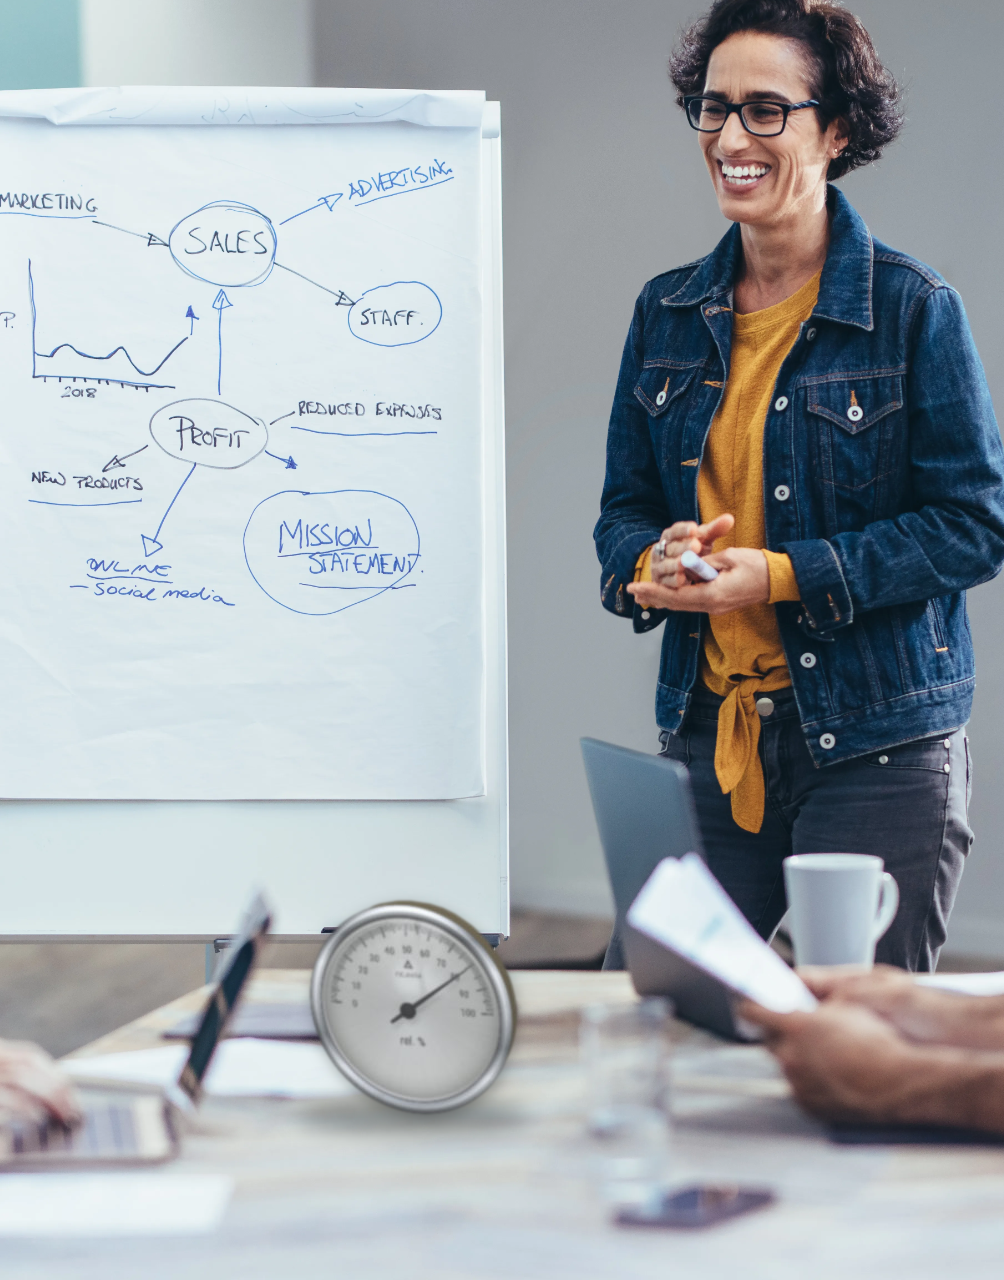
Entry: 80; %
